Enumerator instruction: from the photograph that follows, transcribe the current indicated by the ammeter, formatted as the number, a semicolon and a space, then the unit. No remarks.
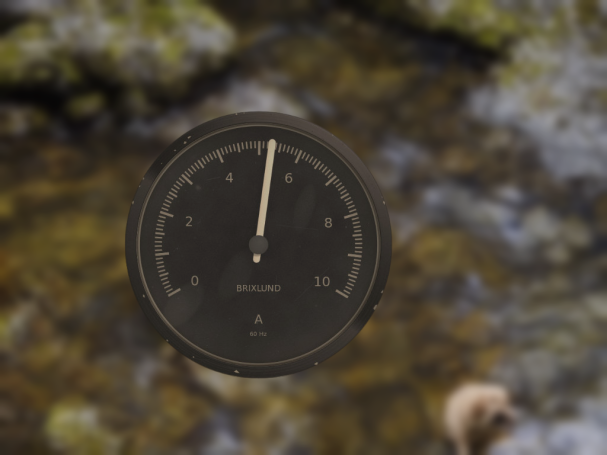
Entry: 5.3; A
